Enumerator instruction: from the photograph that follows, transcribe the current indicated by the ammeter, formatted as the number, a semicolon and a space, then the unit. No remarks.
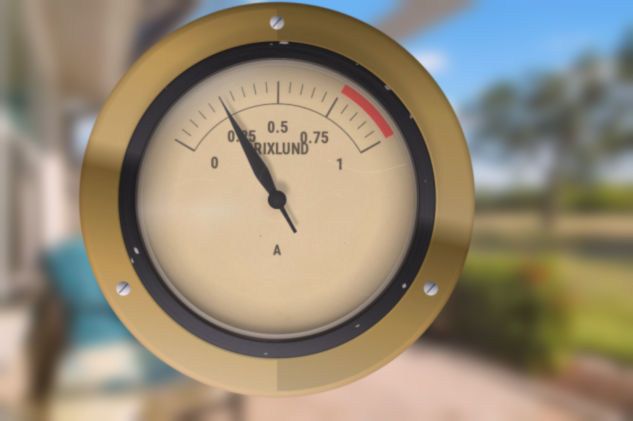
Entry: 0.25; A
